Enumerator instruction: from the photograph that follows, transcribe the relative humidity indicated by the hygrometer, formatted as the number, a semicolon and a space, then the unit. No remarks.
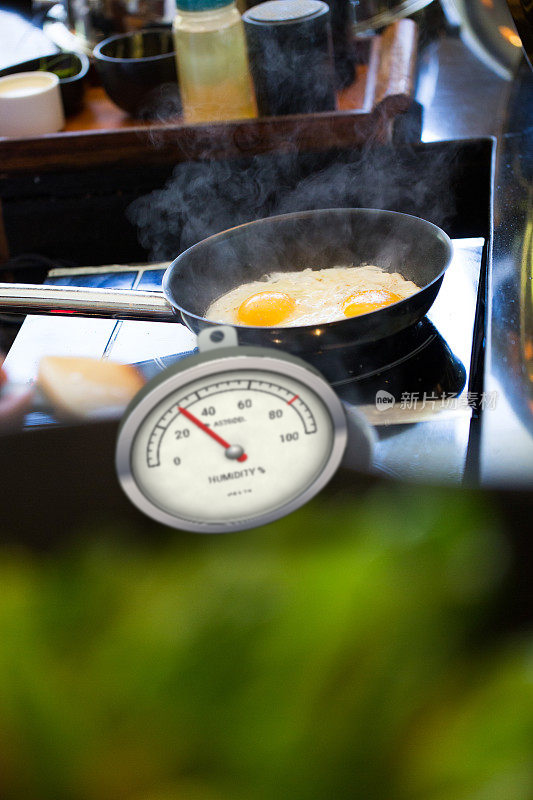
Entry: 32; %
